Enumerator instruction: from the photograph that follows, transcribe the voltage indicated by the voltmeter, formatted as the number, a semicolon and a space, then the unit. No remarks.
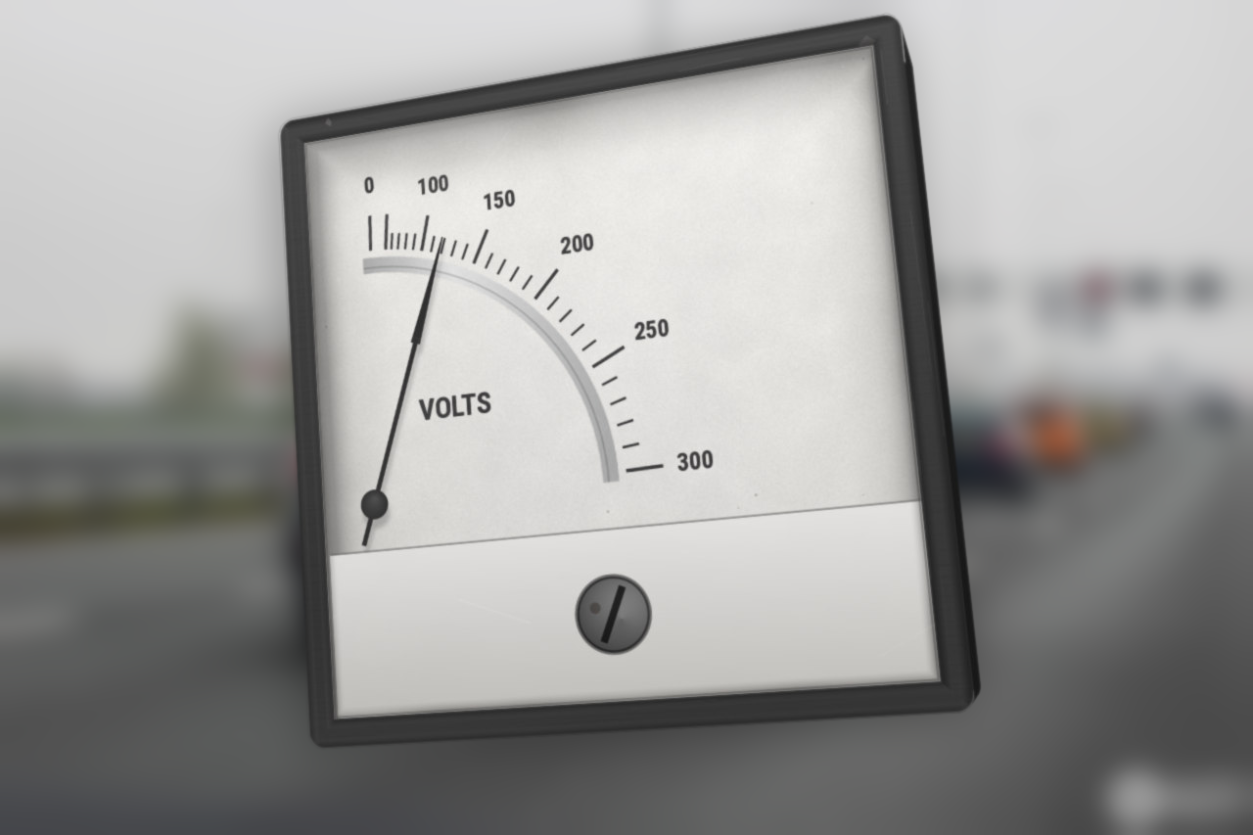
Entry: 120; V
